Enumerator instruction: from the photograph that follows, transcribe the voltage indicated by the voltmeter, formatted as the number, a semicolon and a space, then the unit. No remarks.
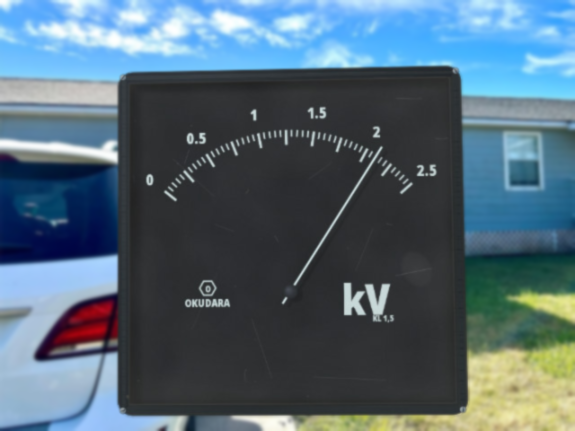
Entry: 2.1; kV
